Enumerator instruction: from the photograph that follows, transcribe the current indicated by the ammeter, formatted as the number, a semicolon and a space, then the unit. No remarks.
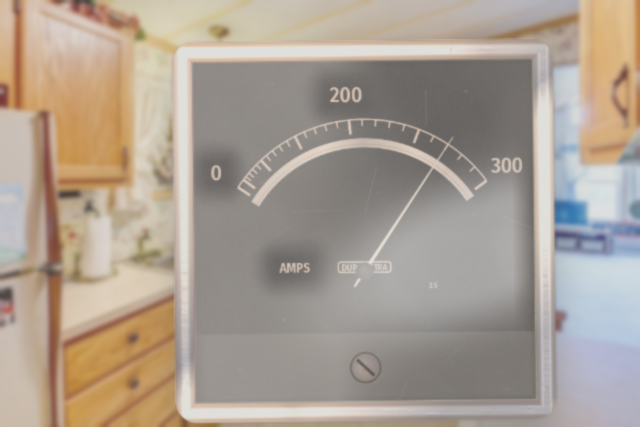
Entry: 270; A
